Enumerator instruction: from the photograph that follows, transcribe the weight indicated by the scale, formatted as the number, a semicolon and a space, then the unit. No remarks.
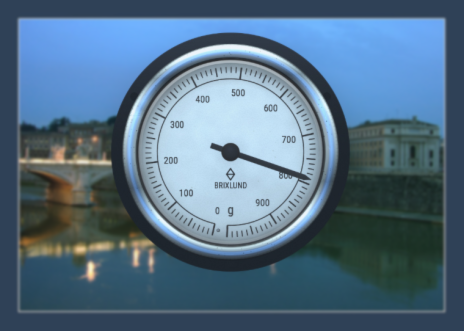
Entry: 790; g
